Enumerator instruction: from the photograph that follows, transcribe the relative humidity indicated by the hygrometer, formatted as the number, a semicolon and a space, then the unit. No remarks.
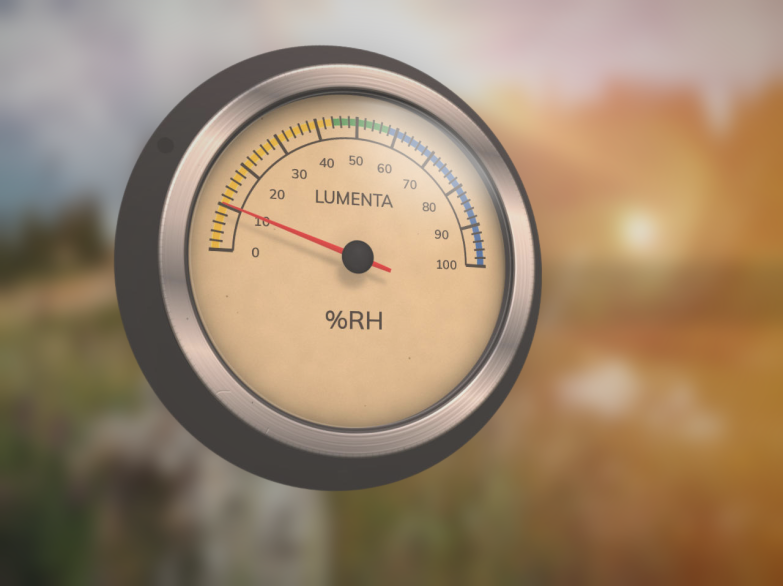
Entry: 10; %
